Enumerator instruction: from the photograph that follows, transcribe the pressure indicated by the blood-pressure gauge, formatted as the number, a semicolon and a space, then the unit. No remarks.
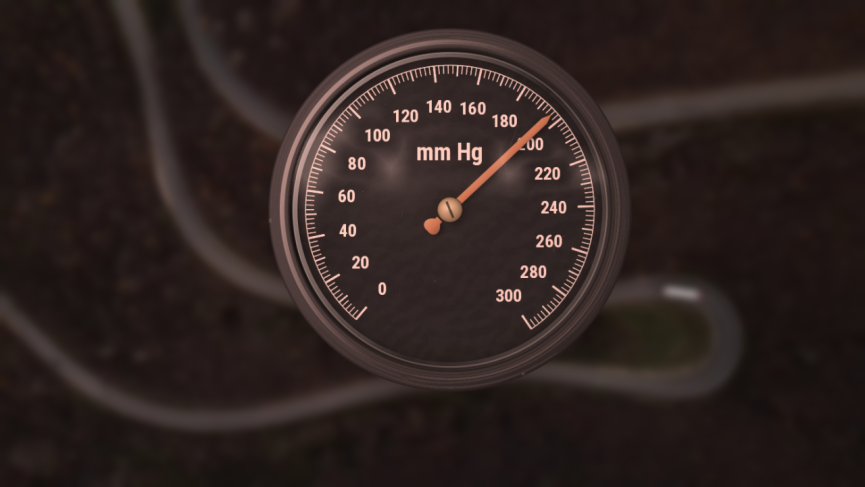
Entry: 196; mmHg
